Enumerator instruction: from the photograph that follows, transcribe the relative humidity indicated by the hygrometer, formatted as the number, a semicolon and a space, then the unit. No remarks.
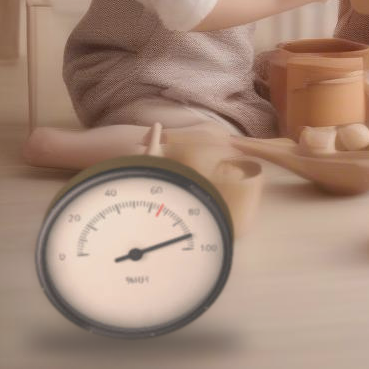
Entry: 90; %
